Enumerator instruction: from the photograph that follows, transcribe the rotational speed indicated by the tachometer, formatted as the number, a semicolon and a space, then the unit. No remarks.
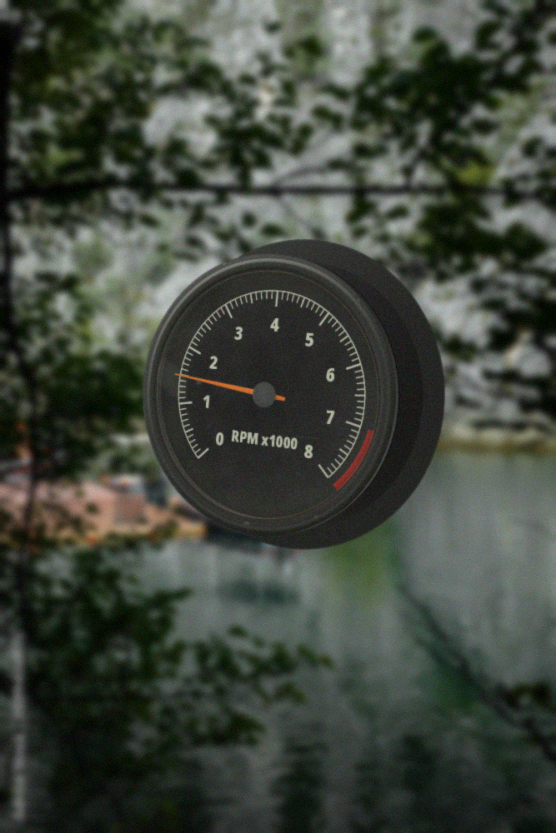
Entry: 1500; rpm
